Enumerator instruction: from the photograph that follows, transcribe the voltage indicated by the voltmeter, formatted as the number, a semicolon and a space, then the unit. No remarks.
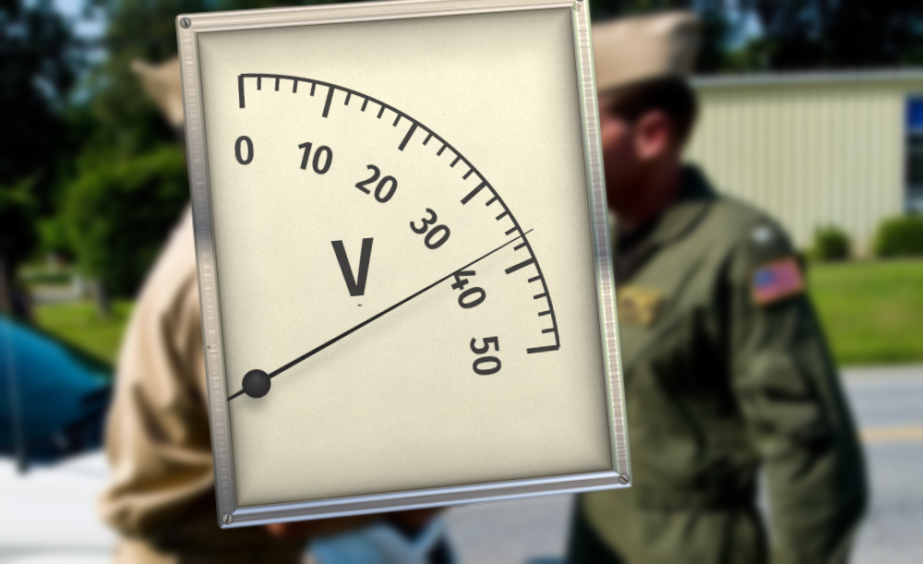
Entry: 37; V
